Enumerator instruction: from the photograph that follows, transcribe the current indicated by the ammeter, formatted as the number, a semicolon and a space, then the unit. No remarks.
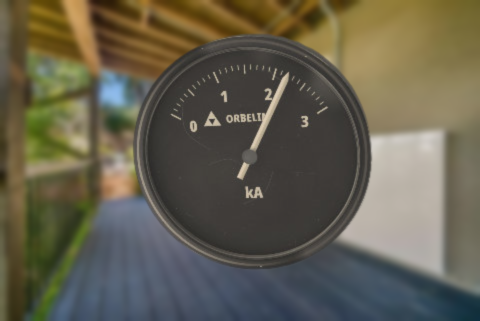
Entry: 2.2; kA
